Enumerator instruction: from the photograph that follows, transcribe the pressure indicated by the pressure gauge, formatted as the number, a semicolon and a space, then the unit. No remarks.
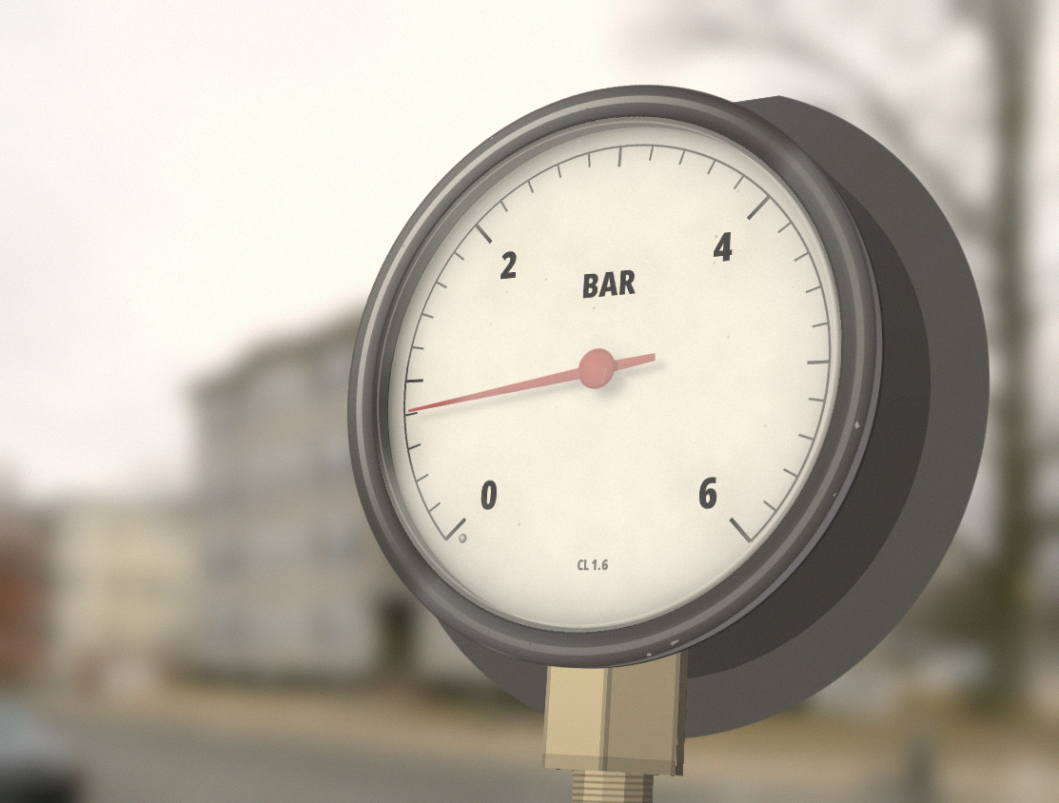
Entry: 0.8; bar
